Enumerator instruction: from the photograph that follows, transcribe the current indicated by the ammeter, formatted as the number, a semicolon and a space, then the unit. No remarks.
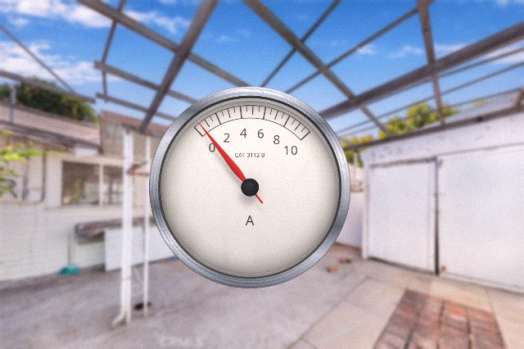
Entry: 0.5; A
